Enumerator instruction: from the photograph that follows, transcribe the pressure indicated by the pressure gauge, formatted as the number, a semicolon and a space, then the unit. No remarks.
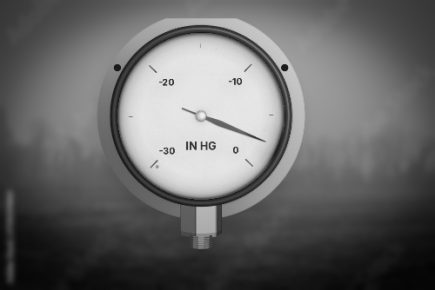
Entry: -2.5; inHg
